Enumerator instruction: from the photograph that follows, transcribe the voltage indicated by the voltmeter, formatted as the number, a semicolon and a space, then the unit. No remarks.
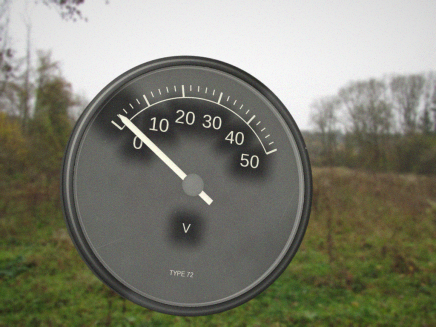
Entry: 2; V
